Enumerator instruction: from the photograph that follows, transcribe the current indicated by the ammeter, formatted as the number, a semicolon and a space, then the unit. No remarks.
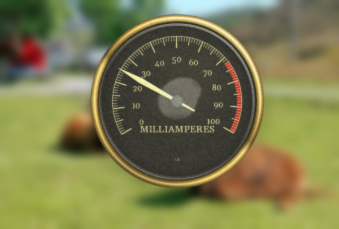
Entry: 25; mA
